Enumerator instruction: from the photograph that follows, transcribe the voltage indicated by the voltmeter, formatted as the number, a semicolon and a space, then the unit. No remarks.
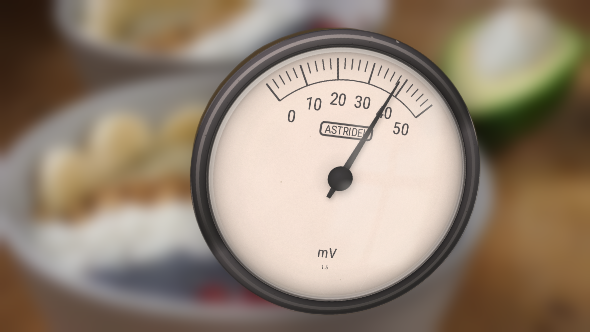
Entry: 38; mV
